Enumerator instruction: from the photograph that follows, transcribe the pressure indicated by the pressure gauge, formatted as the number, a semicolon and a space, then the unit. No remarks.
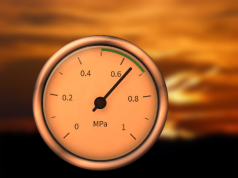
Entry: 0.65; MPa
